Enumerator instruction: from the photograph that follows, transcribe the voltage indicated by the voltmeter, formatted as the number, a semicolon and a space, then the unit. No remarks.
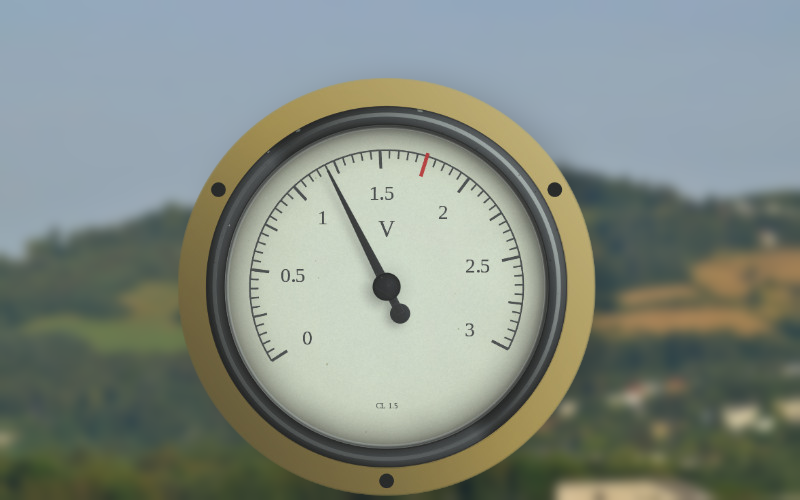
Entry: 1.2; V
